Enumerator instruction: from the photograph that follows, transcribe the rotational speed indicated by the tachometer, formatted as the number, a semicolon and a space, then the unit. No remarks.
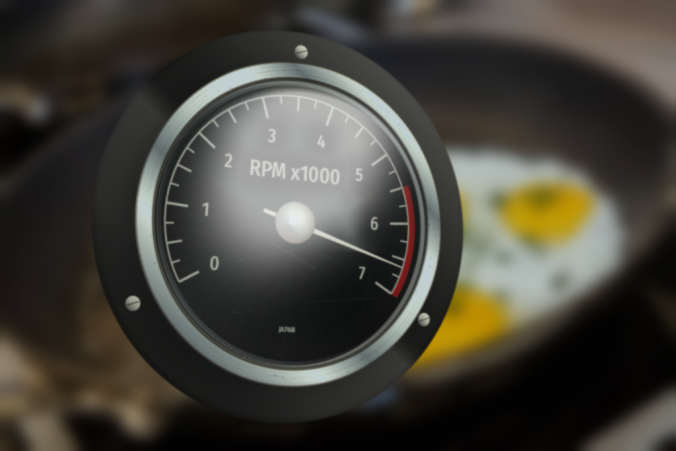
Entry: 6625; rpm
